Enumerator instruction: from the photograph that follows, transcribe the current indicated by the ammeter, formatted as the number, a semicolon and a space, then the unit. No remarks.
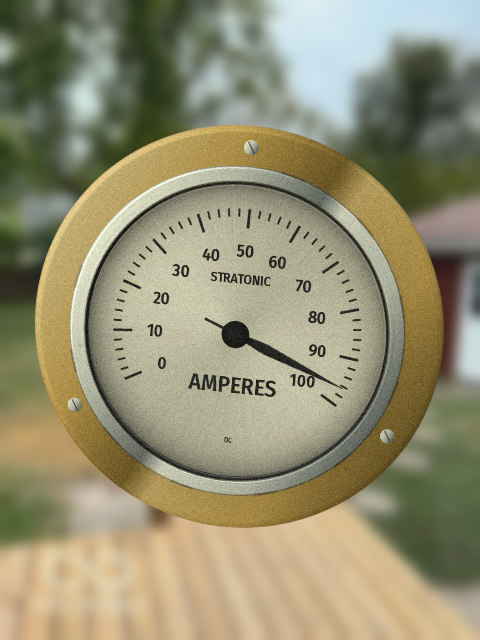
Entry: 96; A
